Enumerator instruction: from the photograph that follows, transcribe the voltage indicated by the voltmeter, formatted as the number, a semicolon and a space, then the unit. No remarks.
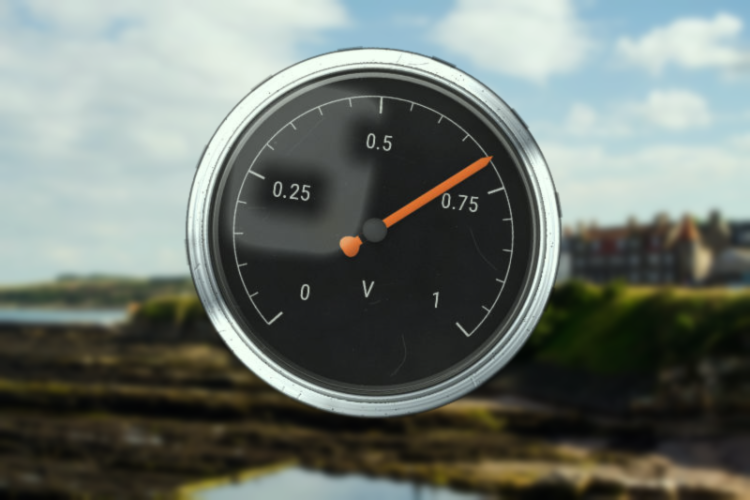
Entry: 0.7; V
